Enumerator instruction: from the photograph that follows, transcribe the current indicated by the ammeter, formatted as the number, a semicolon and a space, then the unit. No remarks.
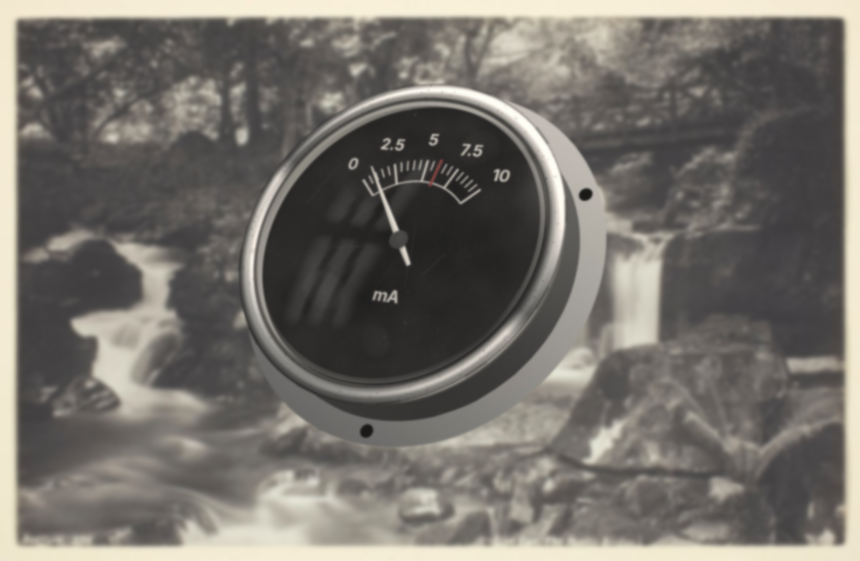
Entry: 1; mA
